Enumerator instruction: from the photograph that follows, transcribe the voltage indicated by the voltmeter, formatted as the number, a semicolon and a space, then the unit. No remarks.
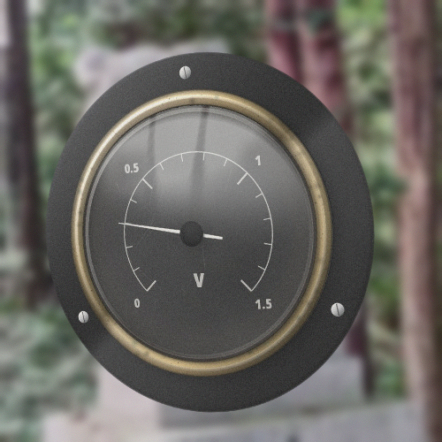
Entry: 0.3; V
